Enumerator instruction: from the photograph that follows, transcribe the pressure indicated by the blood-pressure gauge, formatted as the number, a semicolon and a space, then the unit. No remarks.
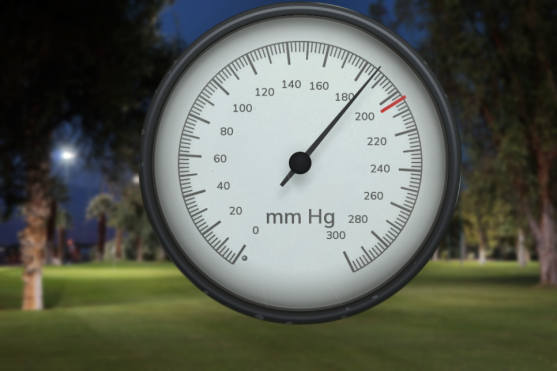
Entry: 186; mmHg
